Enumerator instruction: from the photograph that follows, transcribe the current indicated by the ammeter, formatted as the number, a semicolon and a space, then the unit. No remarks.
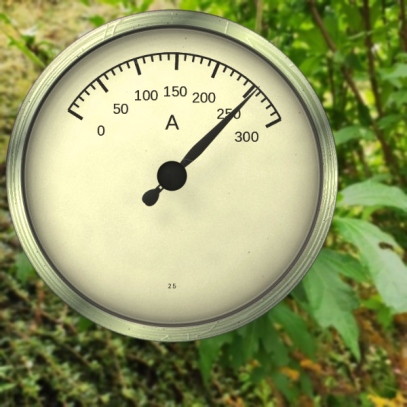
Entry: 255; A
